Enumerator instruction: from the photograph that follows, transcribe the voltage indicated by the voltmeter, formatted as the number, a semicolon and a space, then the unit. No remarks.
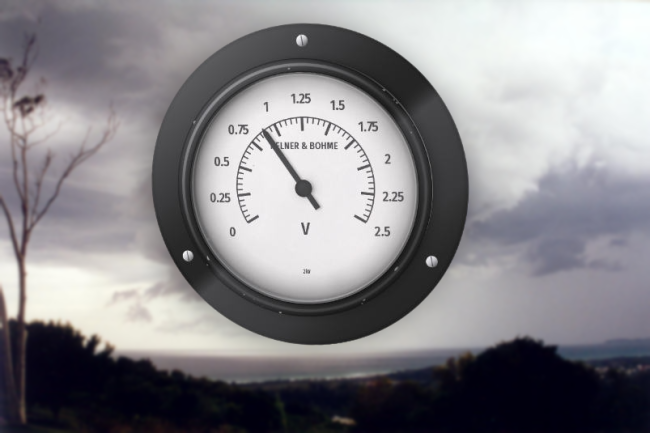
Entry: 0.9; V
